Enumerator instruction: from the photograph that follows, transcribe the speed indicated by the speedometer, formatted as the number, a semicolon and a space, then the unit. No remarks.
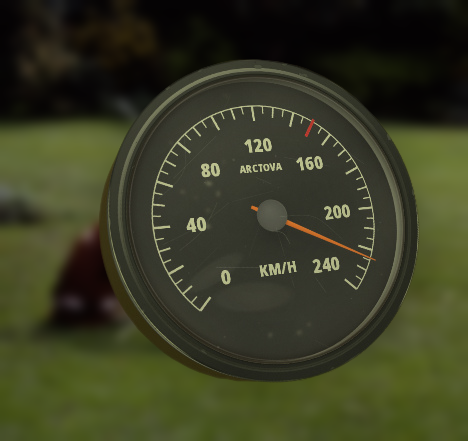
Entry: 225; km/h
